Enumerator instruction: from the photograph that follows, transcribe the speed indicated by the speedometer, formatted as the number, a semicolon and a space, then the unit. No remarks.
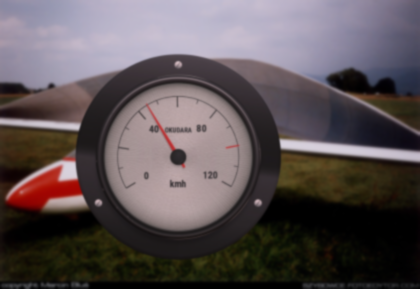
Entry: 45; km/h
